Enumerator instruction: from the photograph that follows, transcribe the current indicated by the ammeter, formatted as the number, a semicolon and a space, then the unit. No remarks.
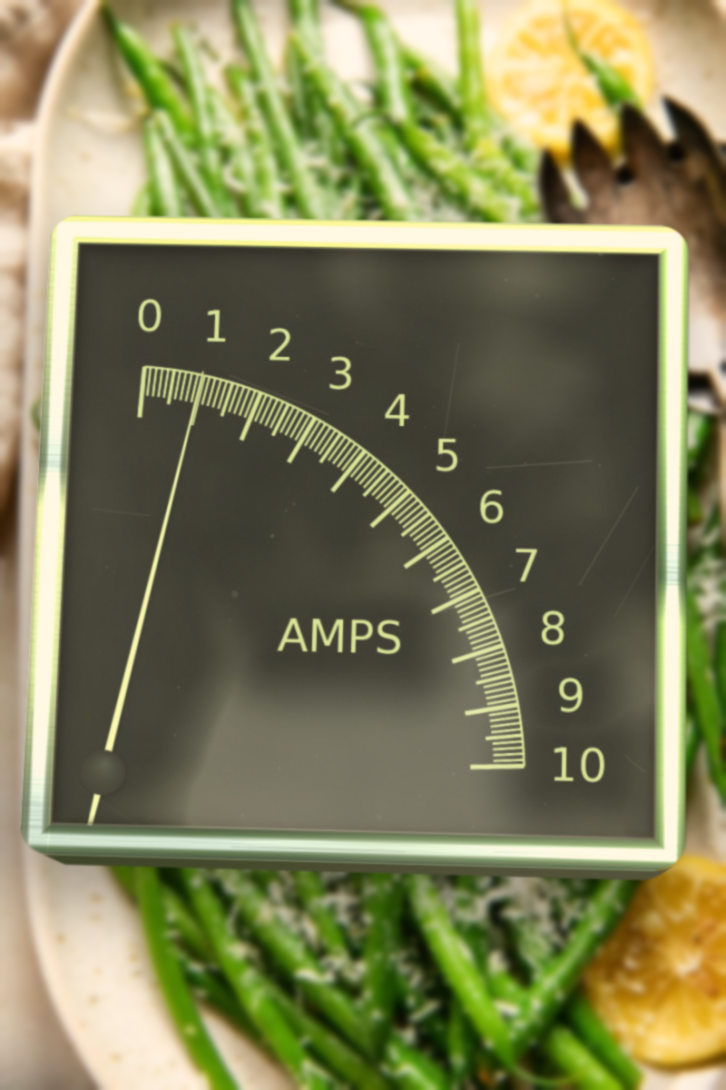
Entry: 1; A
